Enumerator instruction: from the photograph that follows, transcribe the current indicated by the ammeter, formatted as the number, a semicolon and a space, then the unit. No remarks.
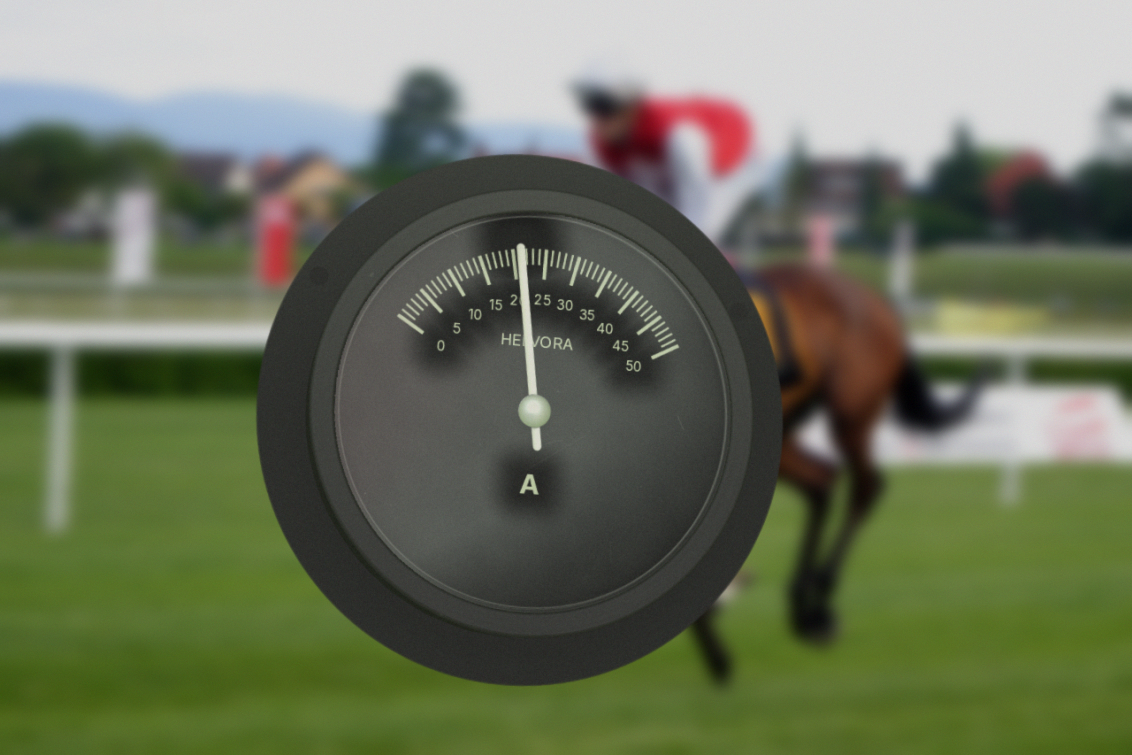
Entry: 21; A
